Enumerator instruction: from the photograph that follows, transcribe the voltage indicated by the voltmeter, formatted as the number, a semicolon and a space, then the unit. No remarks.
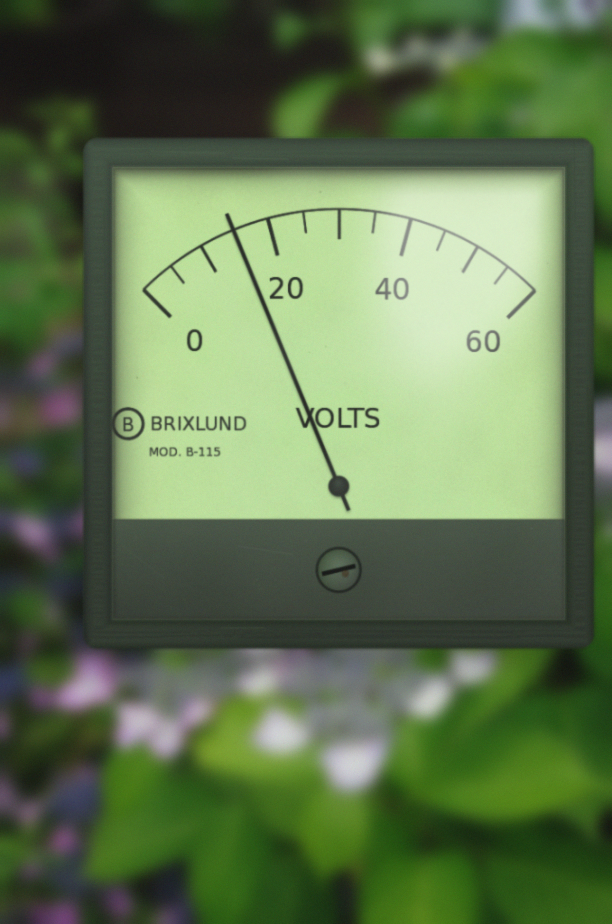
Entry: 15; V
